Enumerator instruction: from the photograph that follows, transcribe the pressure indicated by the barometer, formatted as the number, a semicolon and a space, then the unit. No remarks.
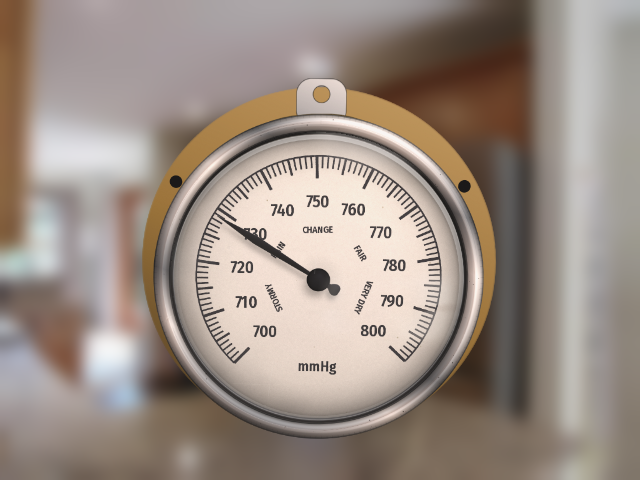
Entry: 729; mmHg
